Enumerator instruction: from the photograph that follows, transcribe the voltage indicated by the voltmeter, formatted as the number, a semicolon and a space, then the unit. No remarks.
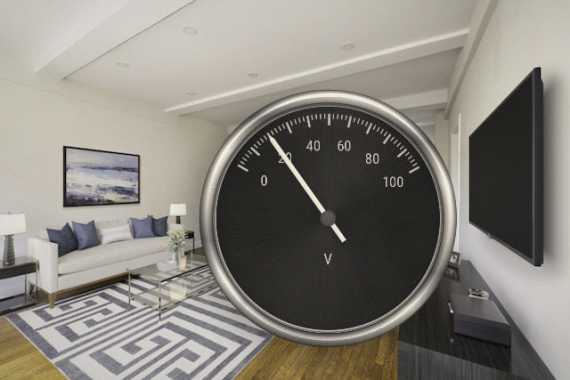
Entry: 20; V
